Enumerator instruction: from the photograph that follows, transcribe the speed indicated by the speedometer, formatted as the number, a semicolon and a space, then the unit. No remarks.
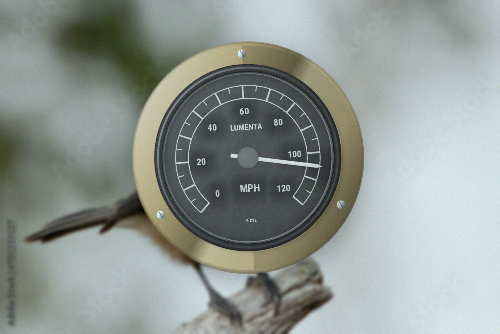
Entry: 105; mph
